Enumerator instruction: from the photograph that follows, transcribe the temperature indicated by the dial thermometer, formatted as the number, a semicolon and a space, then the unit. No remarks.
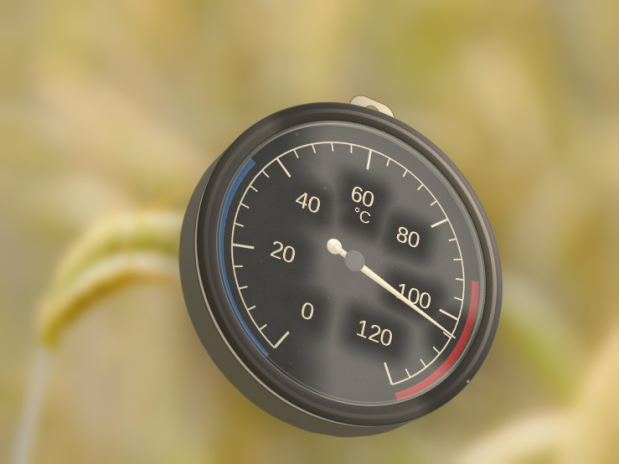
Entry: 104; °C
